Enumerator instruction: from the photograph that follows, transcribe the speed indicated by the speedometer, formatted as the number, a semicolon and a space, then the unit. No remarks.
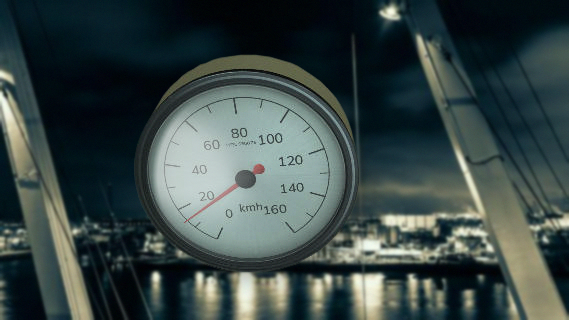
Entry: 15; km/h
